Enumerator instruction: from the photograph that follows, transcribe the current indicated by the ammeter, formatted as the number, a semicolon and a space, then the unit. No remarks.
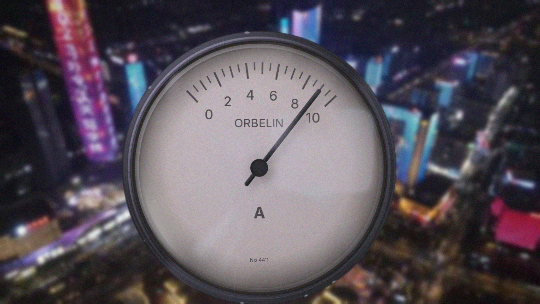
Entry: 9; A
